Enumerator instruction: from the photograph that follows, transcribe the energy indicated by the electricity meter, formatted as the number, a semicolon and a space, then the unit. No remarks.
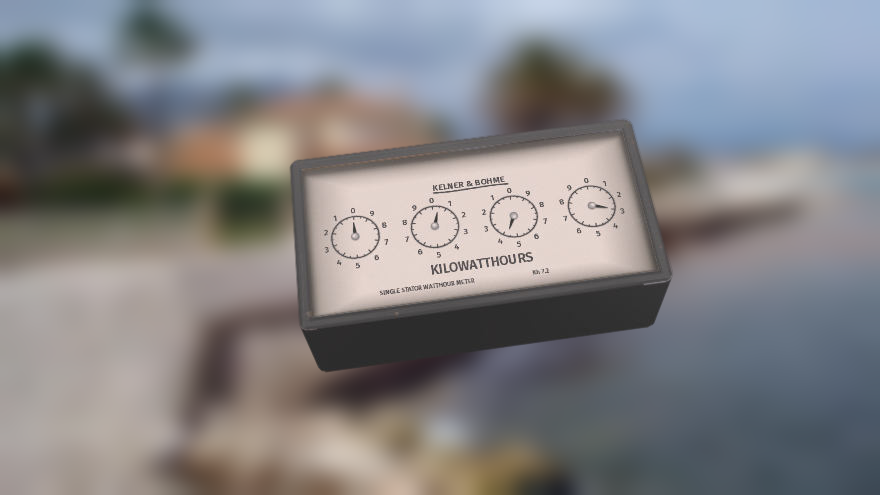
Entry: 43; kWh
